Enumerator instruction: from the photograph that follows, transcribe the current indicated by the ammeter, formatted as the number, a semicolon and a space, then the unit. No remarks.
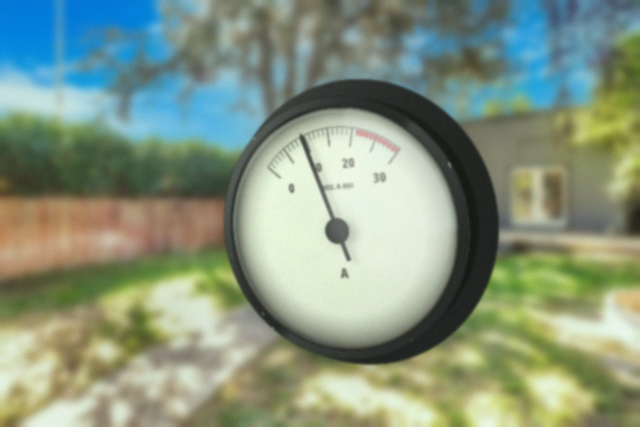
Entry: 10; A
